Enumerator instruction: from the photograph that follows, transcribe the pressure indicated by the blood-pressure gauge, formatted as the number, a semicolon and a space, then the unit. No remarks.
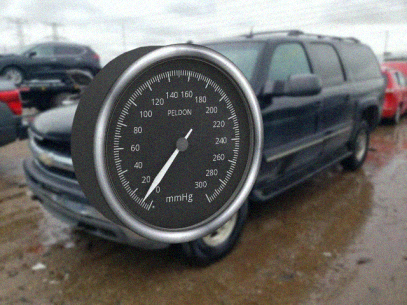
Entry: 10; mmHg
